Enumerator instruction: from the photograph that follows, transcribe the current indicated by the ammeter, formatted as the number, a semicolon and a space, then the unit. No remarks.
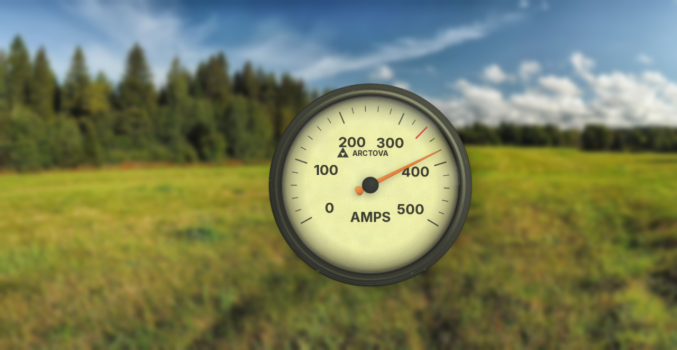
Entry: 380; A
